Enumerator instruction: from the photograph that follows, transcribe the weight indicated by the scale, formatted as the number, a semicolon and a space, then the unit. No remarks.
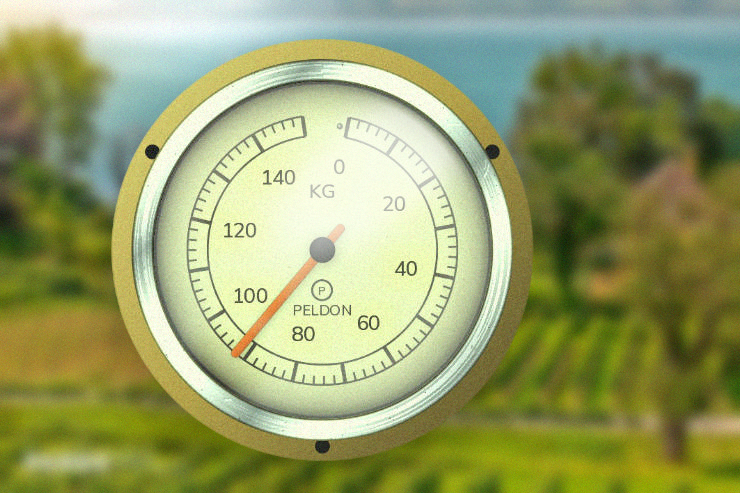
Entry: 92; kg
